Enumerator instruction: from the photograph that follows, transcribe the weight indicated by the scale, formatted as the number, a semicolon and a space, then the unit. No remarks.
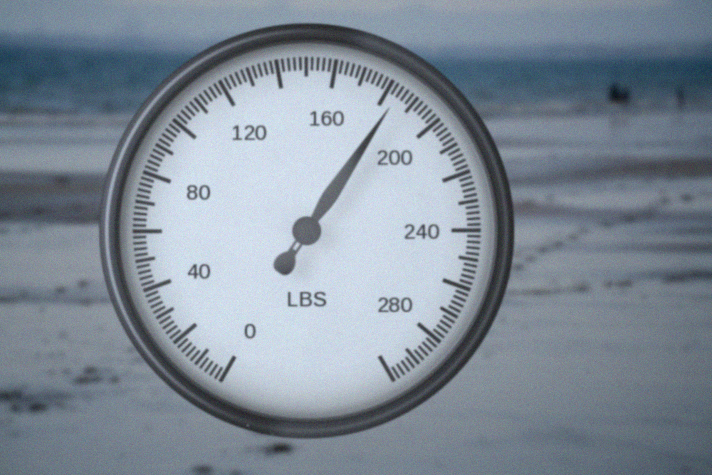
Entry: 184; lb
